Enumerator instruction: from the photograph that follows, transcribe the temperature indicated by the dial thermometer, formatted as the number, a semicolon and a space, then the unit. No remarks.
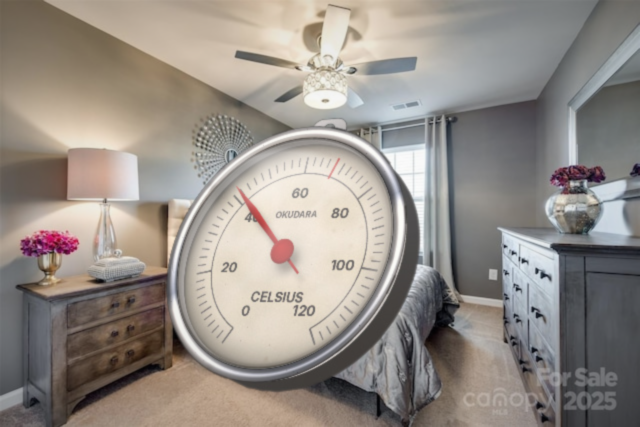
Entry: 42; °C
